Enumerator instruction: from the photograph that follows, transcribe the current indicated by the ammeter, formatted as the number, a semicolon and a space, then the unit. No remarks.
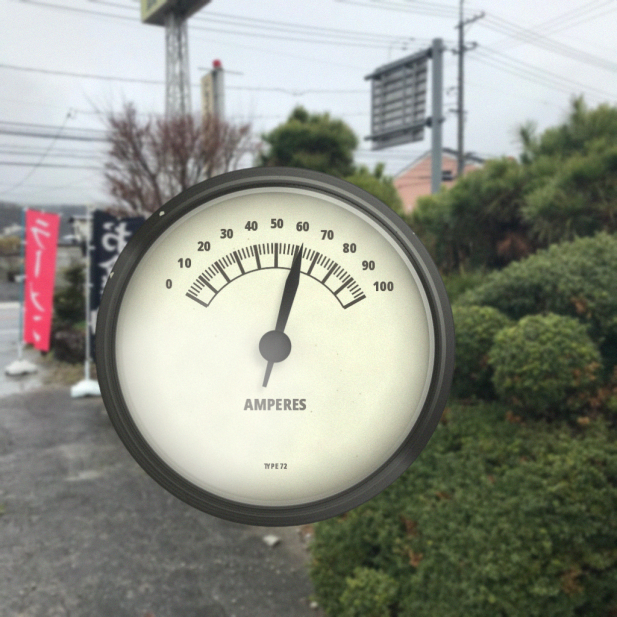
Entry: 62; A
